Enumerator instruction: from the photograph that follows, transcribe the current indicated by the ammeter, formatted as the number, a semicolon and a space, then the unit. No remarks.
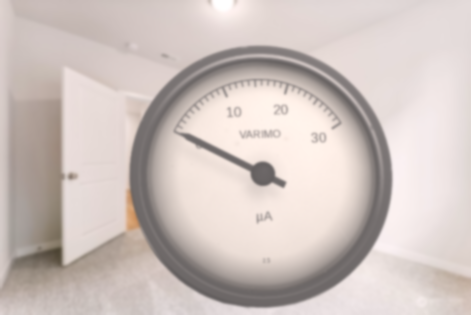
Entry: 0; µA
